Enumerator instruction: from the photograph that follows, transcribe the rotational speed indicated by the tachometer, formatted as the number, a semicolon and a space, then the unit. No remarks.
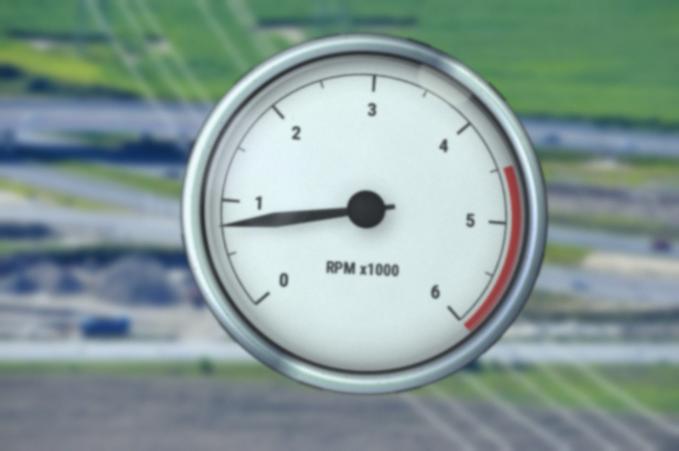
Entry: 750; rpm
